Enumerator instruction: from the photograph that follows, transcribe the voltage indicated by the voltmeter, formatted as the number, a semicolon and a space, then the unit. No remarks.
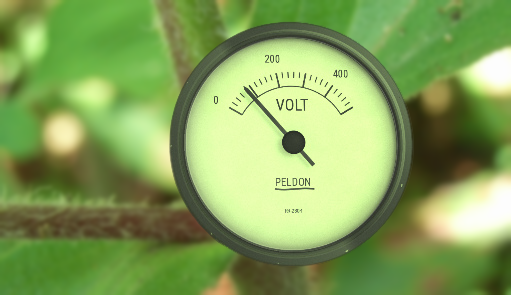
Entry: 80; V
